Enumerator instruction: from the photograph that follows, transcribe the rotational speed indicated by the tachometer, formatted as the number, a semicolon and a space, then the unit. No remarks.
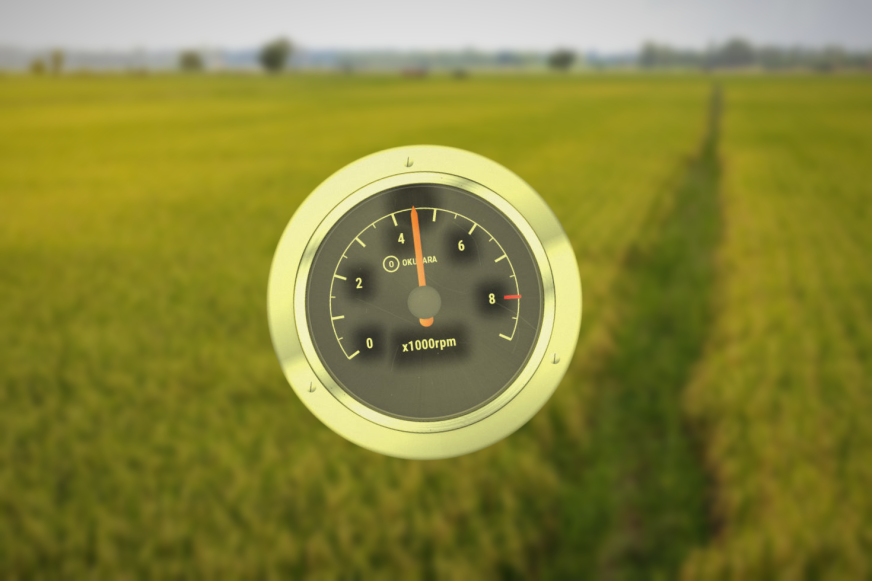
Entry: 4500; rpm
